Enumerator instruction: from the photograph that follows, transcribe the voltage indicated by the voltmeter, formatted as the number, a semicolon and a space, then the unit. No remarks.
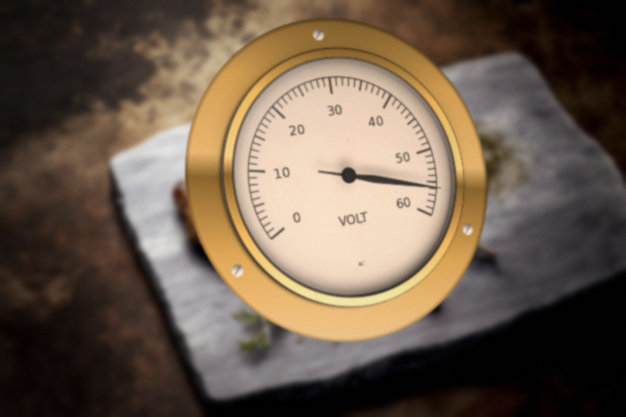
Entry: 56; V
